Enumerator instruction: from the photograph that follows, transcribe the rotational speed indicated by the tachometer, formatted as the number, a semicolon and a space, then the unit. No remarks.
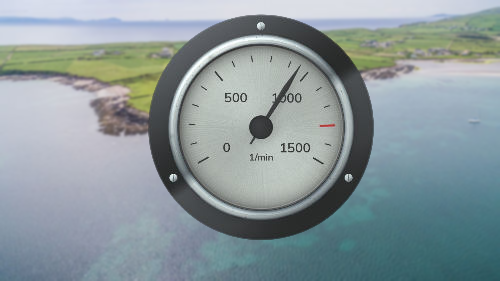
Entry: 950; rpm
